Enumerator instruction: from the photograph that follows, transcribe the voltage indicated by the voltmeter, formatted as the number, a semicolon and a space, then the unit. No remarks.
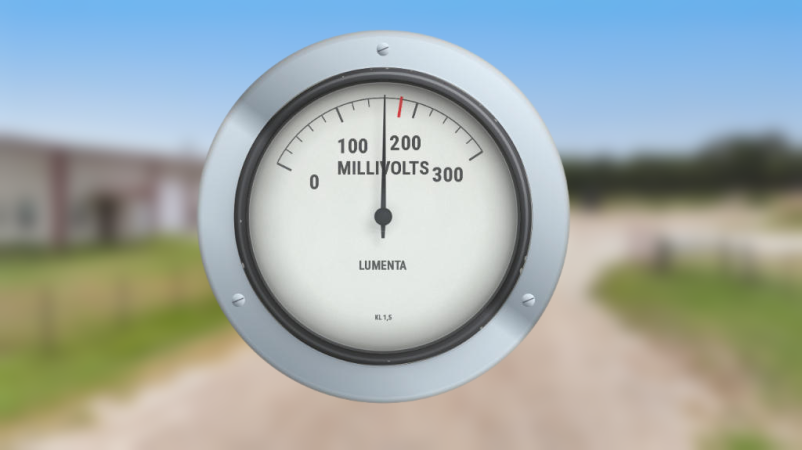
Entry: 160; mV
